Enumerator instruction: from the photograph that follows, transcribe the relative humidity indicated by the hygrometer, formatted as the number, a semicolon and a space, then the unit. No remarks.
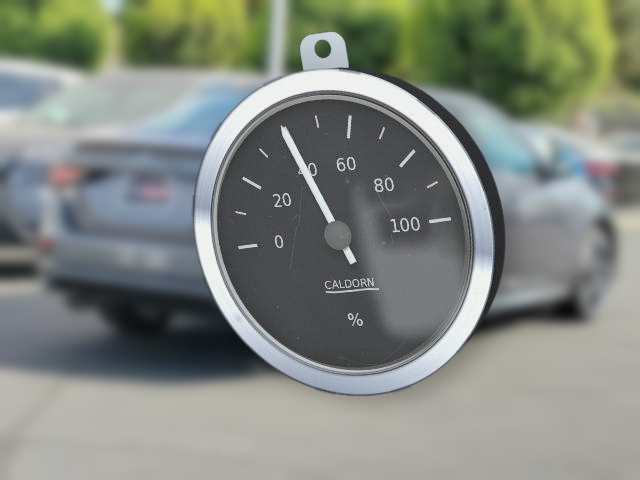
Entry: 40; %
